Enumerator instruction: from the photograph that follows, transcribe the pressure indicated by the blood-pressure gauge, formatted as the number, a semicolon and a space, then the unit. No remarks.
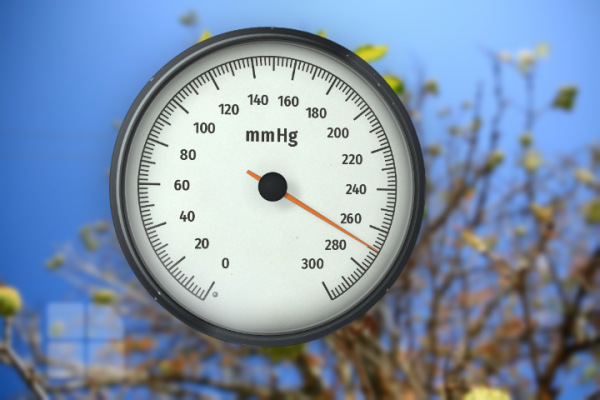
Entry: 270; mmHg
